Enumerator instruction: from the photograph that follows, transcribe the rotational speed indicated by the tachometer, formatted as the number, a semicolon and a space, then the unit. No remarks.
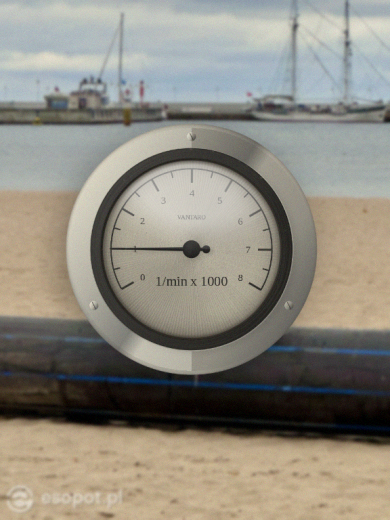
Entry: 1000; rpm
